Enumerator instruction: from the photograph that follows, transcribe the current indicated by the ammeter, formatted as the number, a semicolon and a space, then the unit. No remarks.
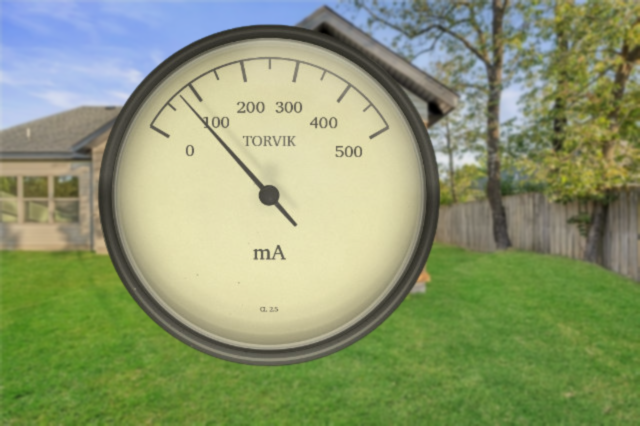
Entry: 75; mA
